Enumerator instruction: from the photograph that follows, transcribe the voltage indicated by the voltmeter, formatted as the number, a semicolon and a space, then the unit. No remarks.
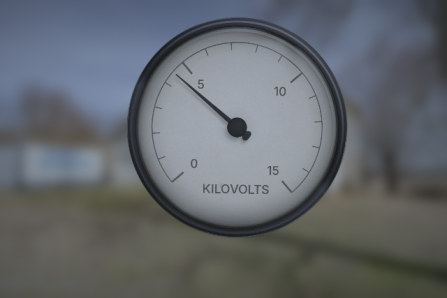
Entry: 4.5; kV
